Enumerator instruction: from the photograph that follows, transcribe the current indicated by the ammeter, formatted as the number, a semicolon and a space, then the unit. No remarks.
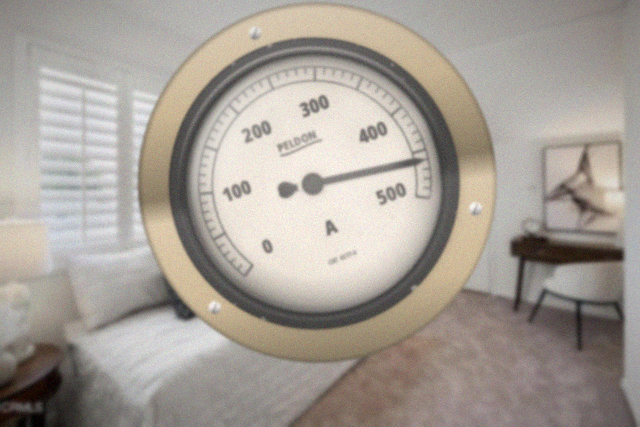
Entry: 460; A
